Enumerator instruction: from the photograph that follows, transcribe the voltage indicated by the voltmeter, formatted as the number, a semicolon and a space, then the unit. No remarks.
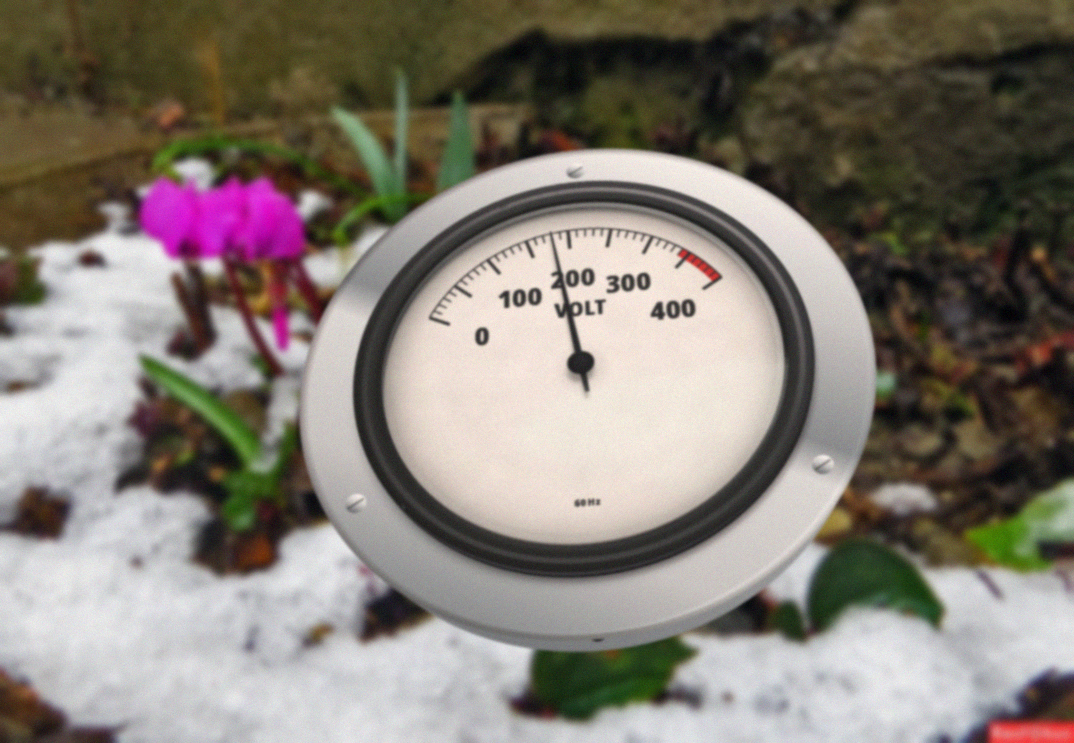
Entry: 180; V
